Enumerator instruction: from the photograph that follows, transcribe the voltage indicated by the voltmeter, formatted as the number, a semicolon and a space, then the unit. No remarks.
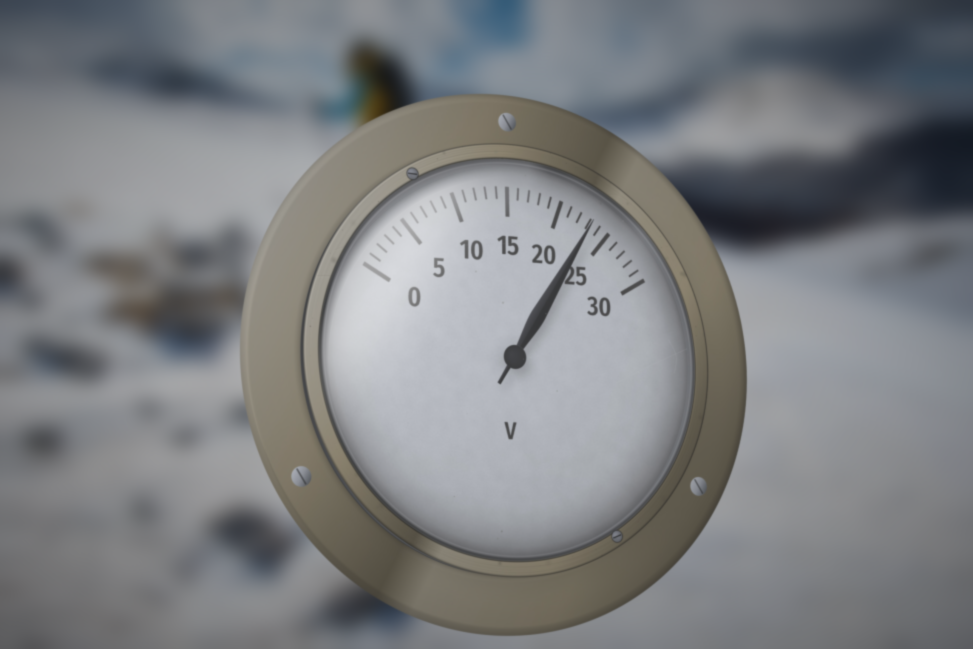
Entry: 23; V
